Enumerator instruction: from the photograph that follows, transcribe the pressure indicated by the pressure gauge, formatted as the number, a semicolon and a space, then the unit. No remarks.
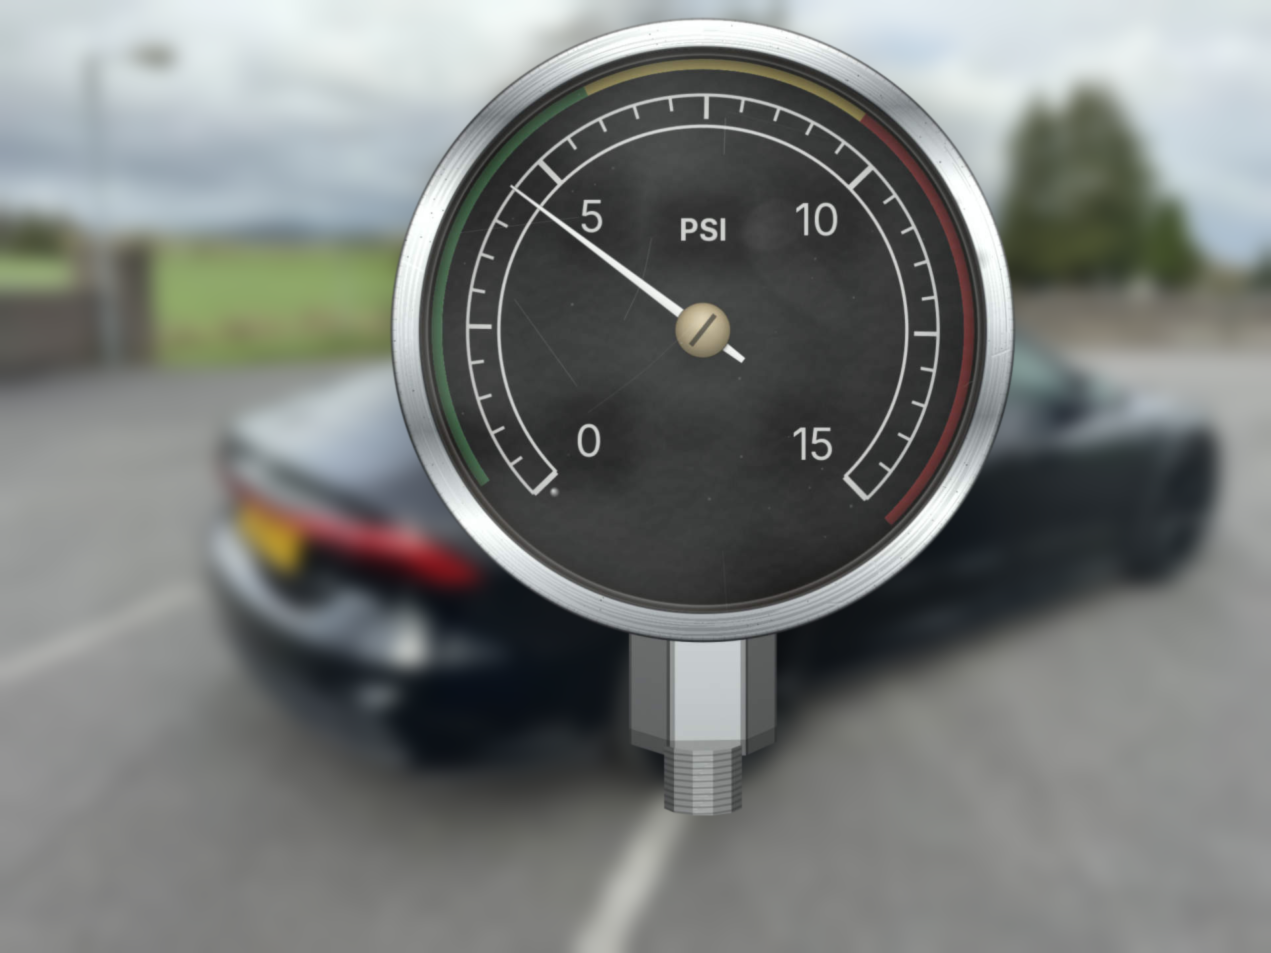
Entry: 4.5; psi
